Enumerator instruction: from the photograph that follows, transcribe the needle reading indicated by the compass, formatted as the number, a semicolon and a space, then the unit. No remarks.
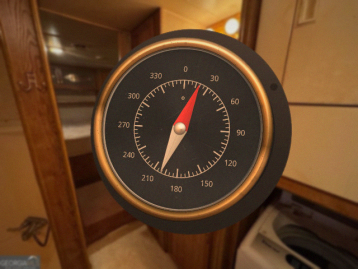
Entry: 20; °
